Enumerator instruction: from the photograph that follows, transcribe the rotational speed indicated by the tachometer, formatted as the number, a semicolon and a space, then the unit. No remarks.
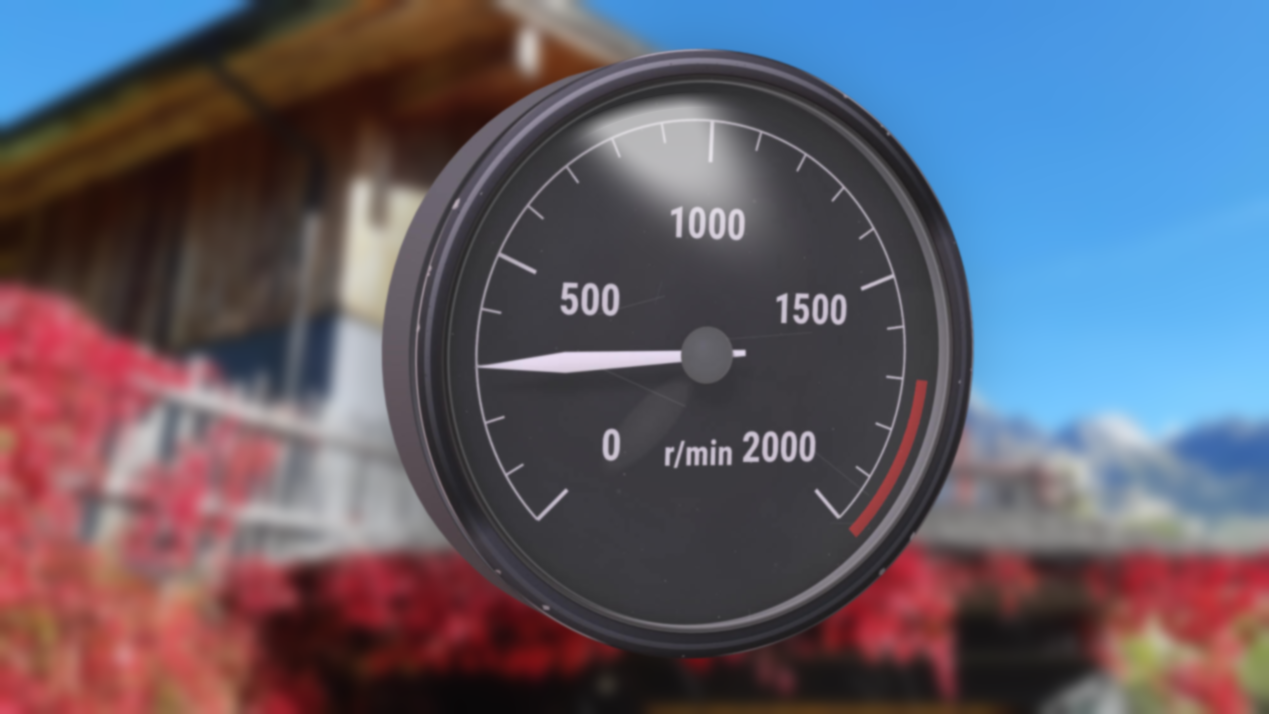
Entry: 300; rpm
